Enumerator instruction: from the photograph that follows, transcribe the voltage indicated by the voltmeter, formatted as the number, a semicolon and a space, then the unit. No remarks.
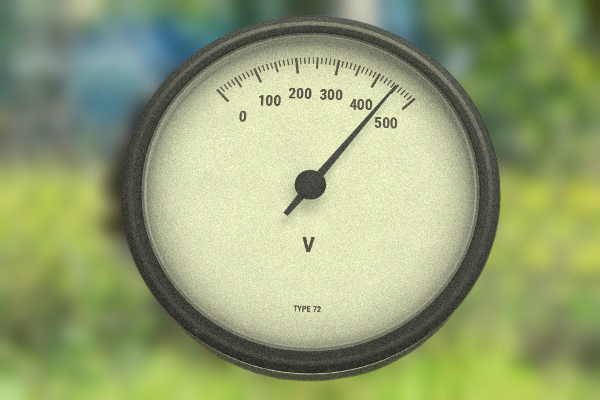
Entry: 450; V
